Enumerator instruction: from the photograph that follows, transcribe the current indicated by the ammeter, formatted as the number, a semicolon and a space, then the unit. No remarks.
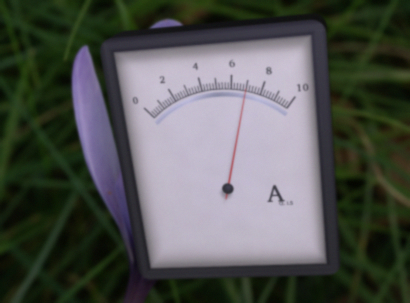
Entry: 7; A
